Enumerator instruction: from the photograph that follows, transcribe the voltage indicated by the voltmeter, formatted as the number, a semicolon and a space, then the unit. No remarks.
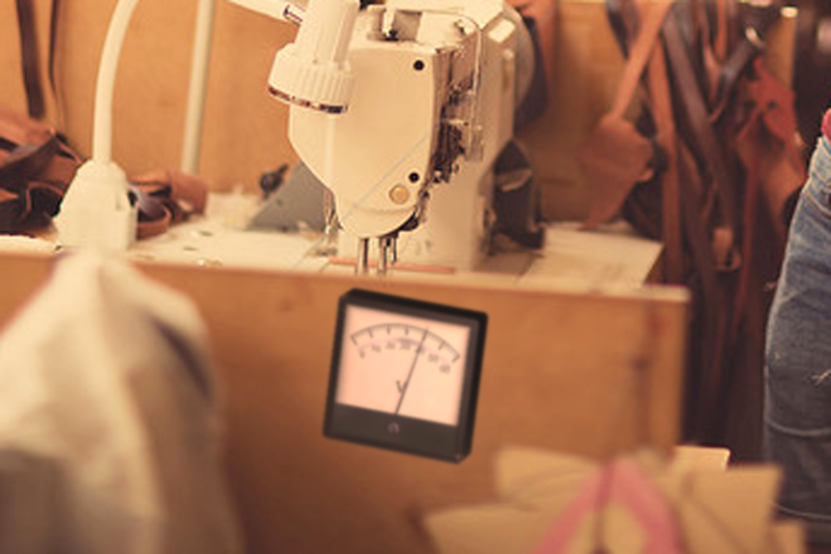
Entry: 40; V
